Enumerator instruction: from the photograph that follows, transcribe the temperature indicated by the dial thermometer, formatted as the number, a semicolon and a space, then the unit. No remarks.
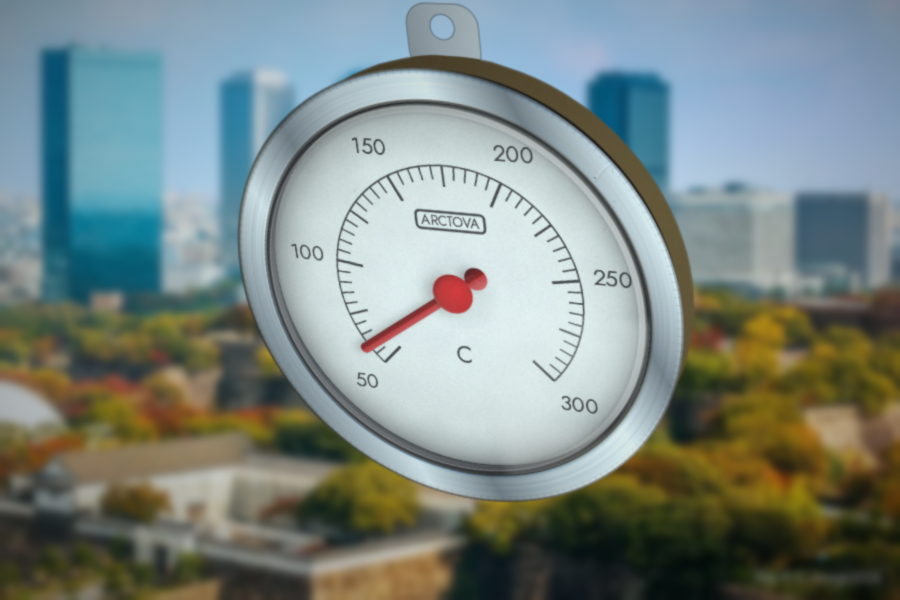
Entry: 60; °C
